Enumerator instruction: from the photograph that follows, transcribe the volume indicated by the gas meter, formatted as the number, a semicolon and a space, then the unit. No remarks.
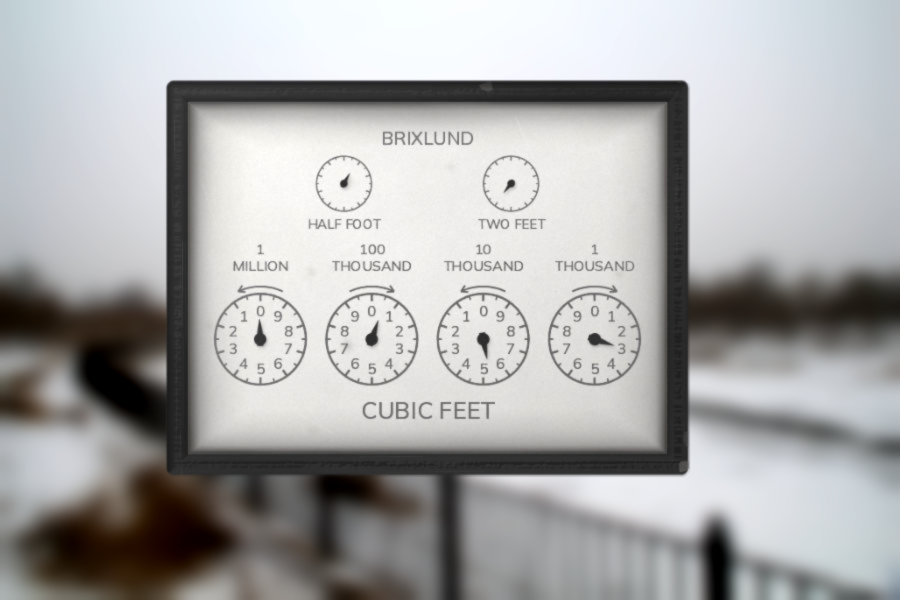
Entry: 5300; ft³
